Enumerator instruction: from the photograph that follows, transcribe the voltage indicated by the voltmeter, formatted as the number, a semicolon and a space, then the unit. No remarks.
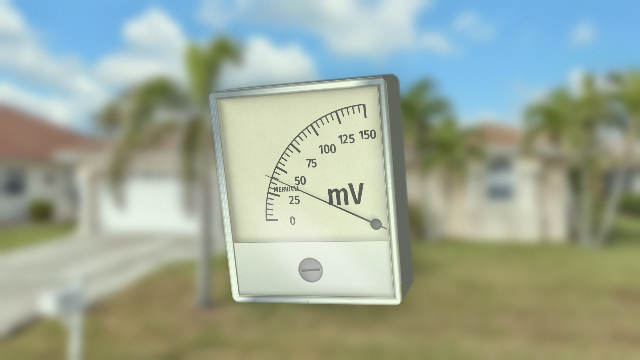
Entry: 40; mV
